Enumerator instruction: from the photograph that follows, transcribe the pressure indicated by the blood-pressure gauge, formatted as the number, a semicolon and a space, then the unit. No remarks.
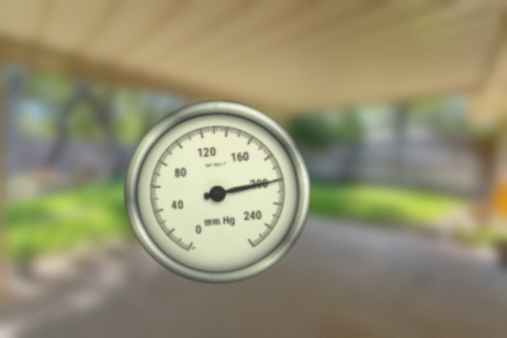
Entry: 200; mmHg
